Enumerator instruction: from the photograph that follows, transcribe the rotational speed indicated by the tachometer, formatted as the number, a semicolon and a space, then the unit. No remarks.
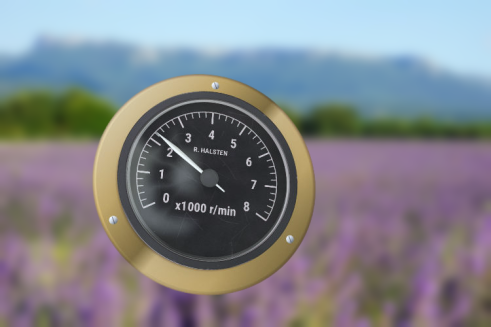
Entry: 2200; rpm
